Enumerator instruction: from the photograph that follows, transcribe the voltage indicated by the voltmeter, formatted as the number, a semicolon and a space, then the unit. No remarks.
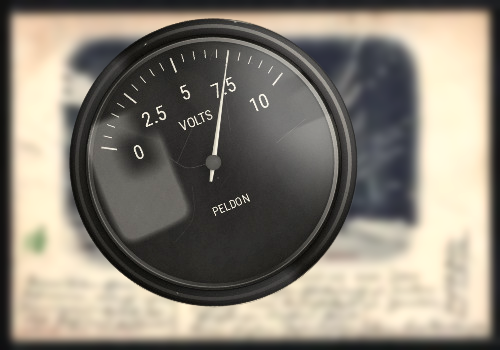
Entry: 7.5; V
